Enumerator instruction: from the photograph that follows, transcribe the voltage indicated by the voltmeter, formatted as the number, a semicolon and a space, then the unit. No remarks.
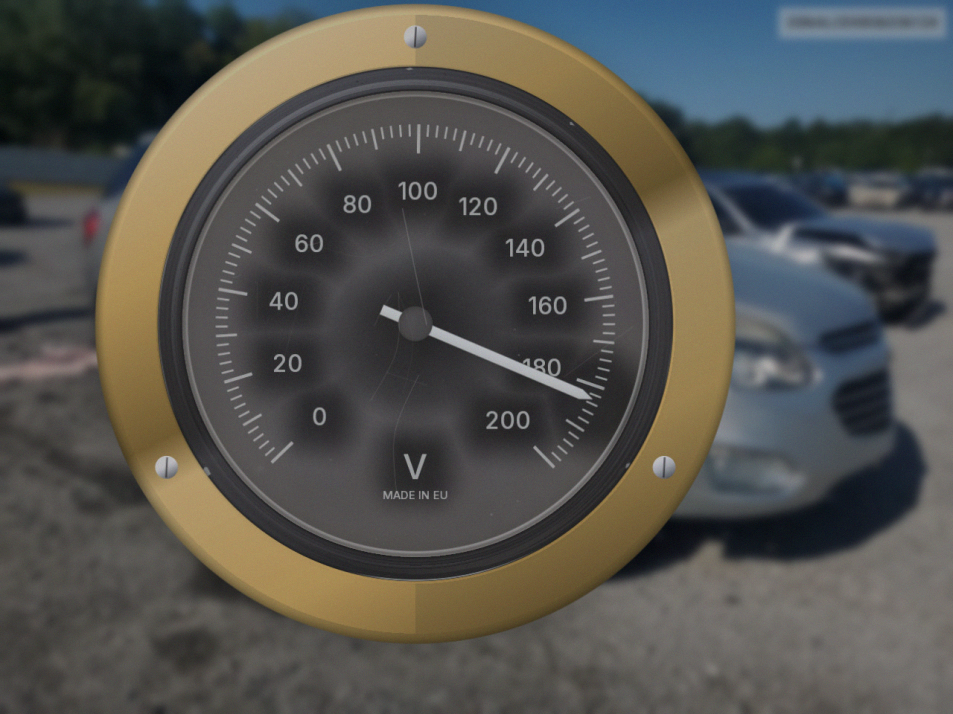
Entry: 183; V
